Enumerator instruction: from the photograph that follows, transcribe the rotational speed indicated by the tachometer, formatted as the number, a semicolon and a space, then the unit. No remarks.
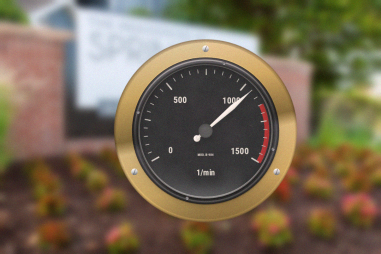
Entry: 1050; rpm
